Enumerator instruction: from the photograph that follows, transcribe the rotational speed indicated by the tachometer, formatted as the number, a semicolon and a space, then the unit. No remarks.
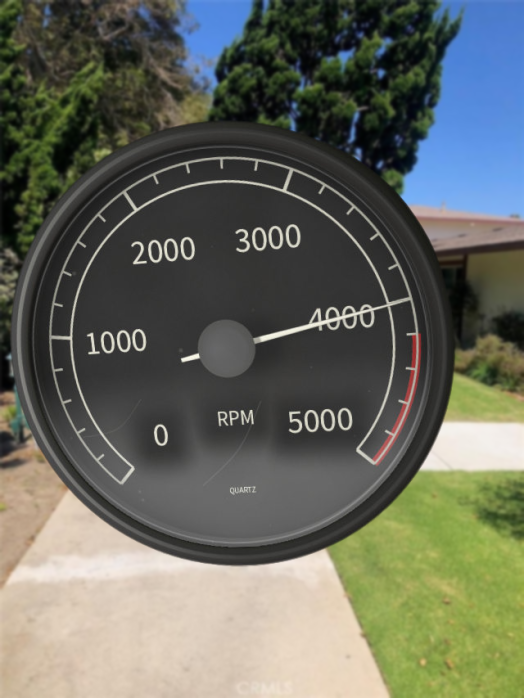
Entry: 4000; rpm
